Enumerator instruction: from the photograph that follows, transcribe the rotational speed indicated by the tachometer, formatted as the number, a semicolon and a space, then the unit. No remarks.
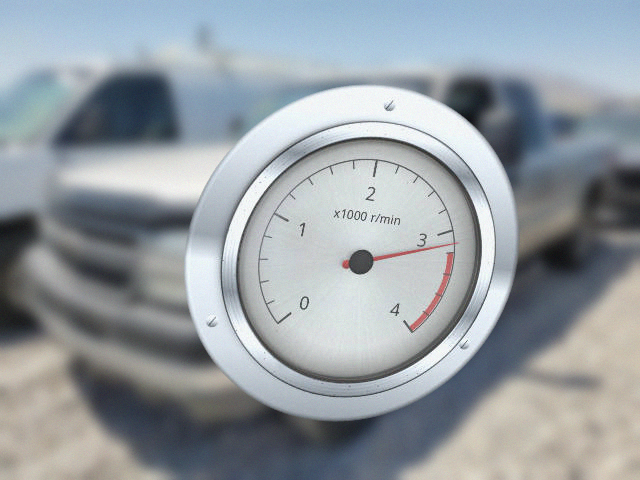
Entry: 3100; rpm
